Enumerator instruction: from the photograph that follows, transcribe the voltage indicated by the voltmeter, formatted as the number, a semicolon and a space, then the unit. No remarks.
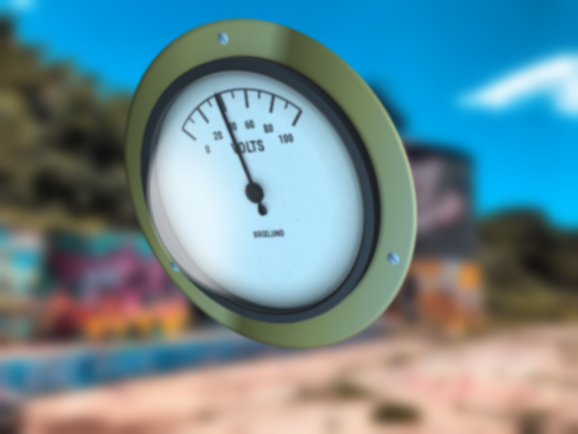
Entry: 40; V
